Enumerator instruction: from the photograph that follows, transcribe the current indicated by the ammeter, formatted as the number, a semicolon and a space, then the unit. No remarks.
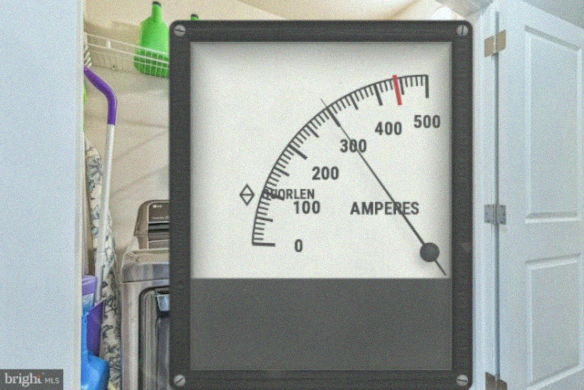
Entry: 300; A
